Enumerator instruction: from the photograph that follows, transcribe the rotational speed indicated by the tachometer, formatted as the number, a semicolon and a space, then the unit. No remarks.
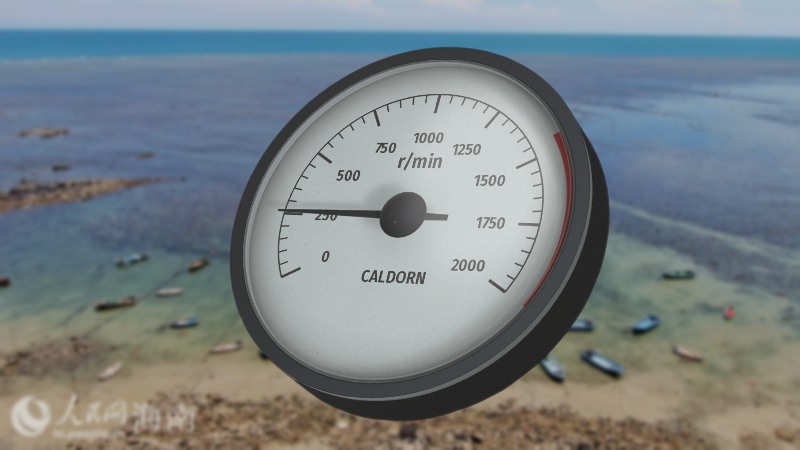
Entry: 250; rpm
